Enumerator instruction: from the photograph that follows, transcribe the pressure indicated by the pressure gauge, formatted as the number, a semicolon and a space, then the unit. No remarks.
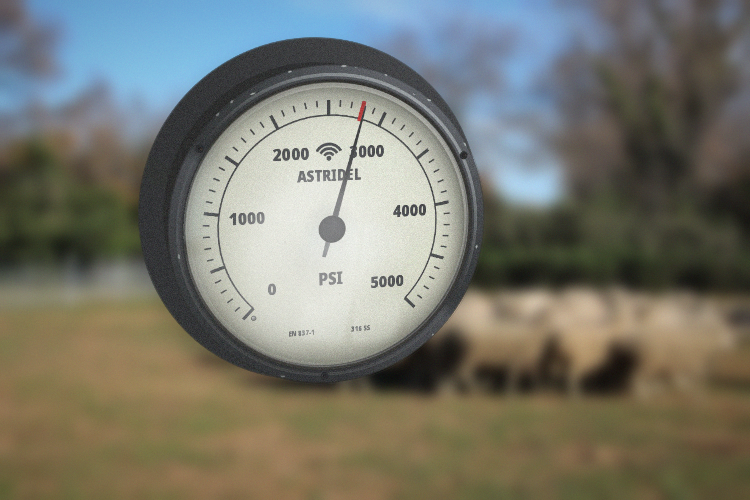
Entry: 2800; psi
